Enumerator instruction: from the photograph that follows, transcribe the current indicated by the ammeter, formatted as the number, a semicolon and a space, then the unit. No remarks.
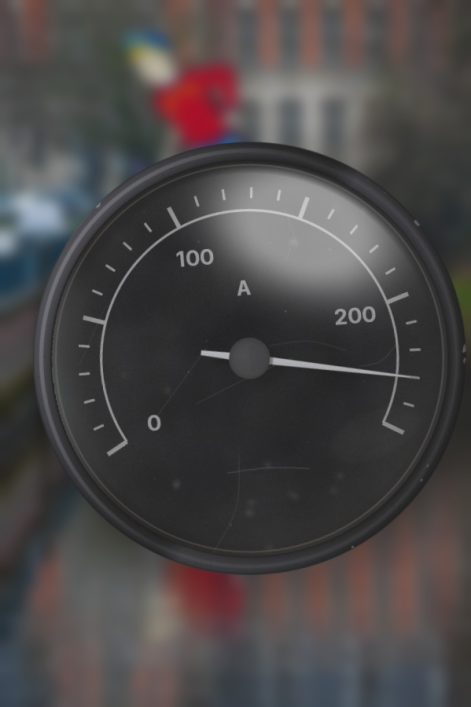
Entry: 230; A
